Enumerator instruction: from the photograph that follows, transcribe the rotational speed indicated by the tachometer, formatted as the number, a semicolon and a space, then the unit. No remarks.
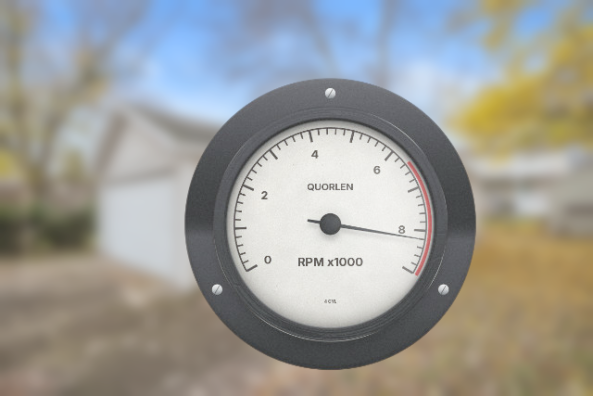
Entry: 8200; rpm
